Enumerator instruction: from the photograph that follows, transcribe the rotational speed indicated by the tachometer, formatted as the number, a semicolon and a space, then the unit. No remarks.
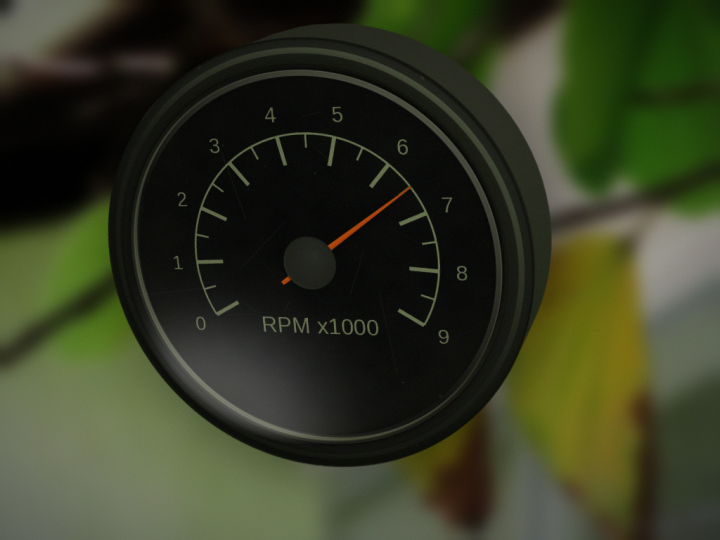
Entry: 6500; rpm
